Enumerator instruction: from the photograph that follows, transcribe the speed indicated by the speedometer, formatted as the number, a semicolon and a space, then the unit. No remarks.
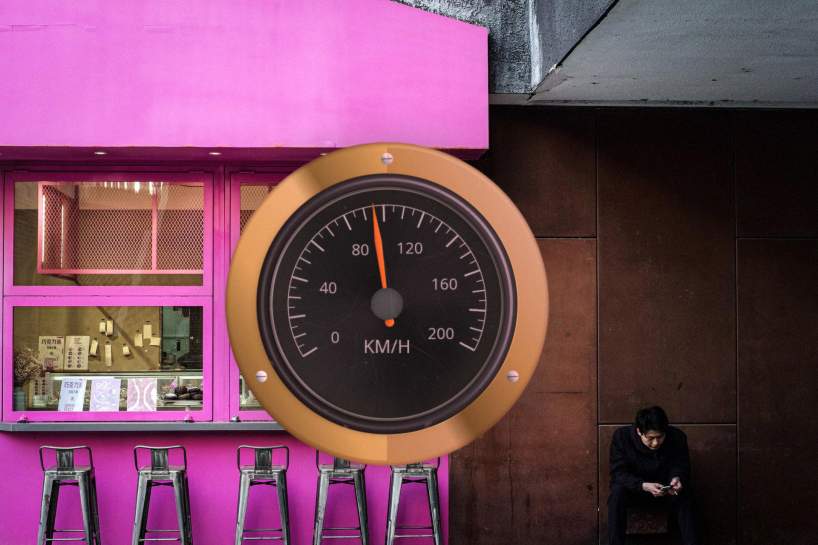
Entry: 95; km/h
